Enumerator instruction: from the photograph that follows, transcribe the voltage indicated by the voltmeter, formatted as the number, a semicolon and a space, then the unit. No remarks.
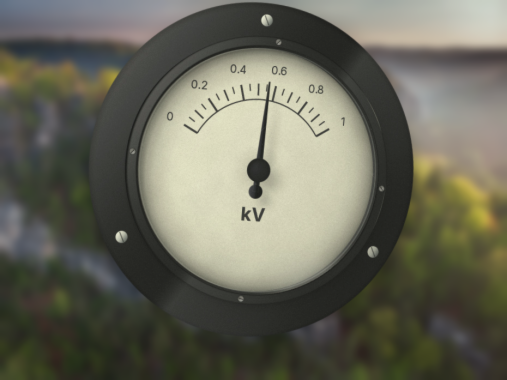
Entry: 0.55; kV
